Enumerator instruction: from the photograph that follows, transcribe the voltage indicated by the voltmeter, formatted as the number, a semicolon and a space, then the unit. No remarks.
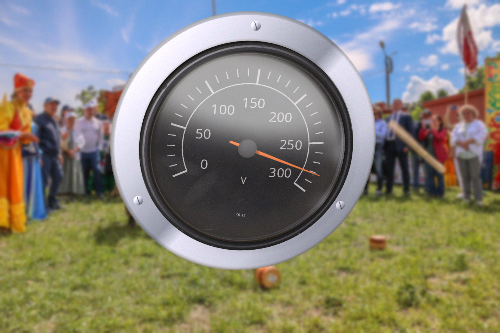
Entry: 280; V
